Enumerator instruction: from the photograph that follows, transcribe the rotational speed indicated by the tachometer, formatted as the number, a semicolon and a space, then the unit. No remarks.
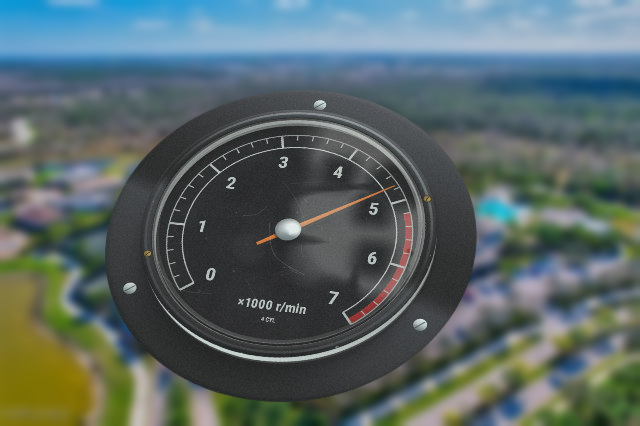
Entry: 4800; rpm
